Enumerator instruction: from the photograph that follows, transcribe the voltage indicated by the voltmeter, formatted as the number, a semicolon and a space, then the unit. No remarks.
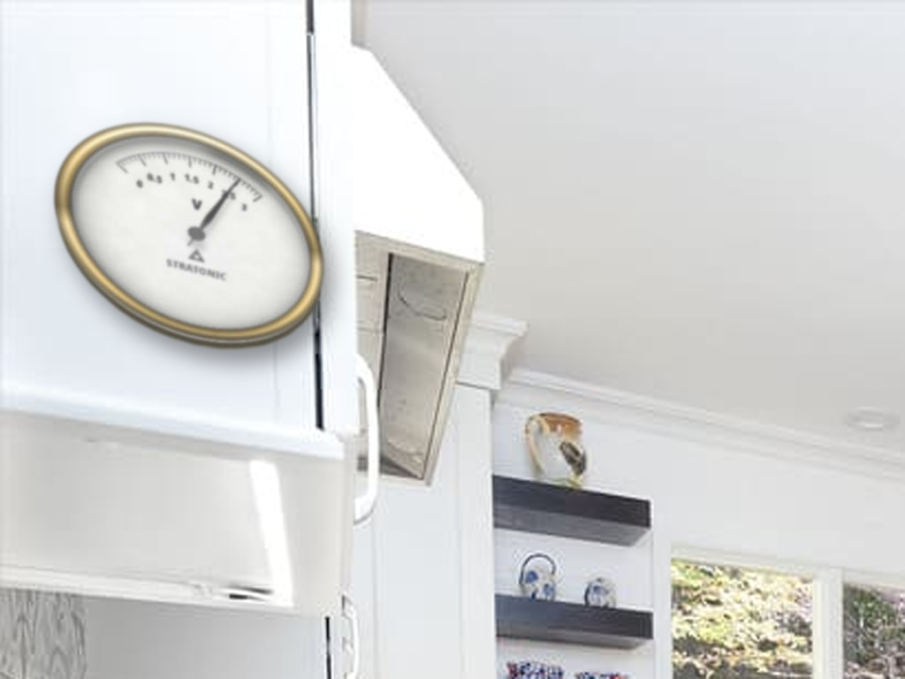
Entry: 2.5; V
